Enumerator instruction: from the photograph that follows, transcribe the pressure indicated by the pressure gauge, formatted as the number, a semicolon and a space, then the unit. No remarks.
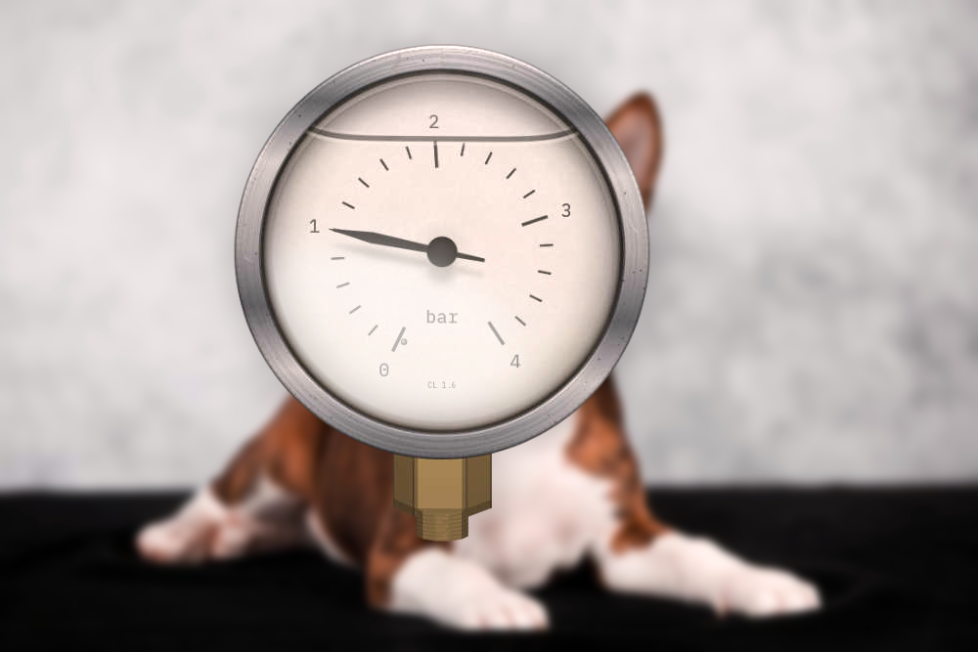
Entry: 1; bar
